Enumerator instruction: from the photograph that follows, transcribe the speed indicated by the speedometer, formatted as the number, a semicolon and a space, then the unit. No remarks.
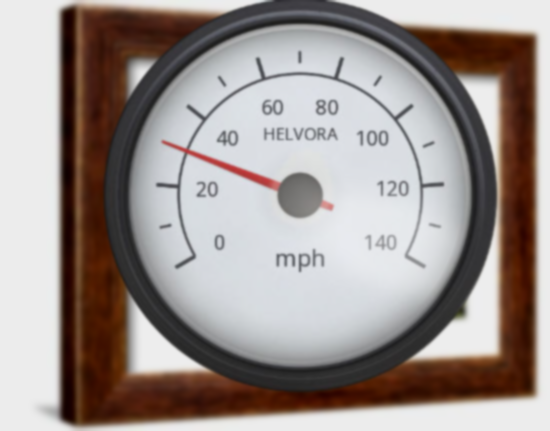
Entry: 30; mph
